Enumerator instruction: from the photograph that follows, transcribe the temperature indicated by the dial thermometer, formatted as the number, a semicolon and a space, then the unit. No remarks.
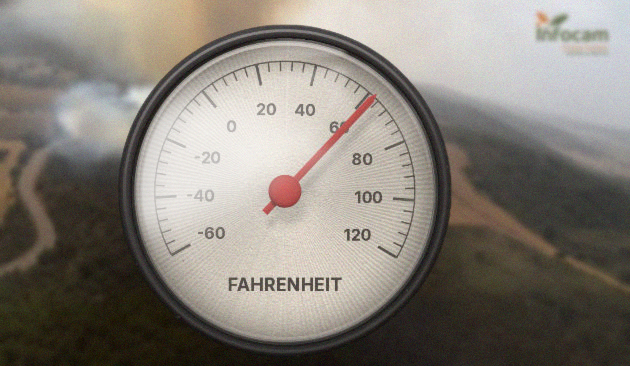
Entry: 62; °F
